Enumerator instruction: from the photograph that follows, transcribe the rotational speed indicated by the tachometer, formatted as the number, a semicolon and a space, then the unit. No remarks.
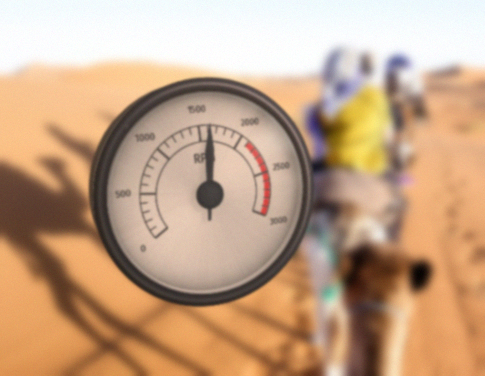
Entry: 1600; rpm
